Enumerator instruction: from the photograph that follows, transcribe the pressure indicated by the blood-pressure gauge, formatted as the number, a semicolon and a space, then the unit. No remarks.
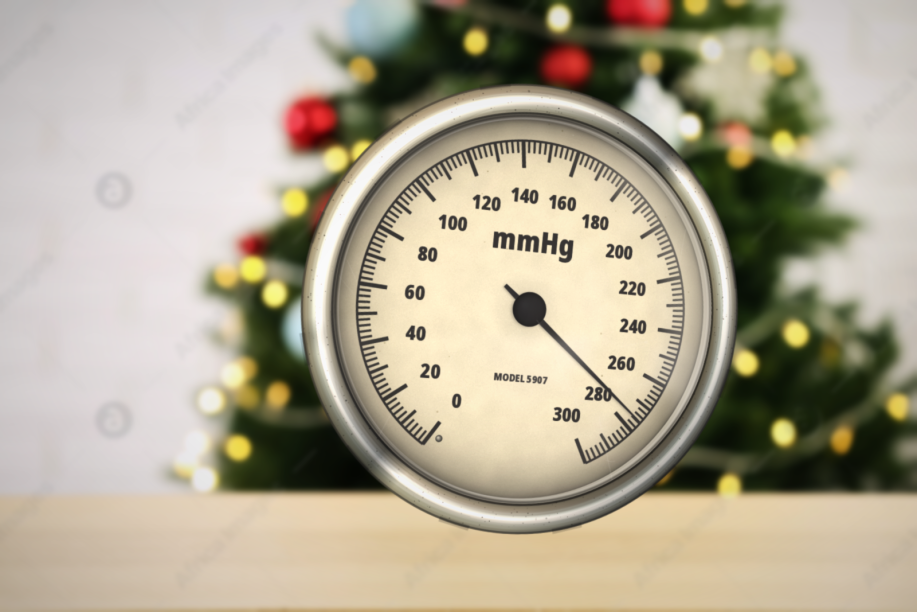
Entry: 276; mmHg
